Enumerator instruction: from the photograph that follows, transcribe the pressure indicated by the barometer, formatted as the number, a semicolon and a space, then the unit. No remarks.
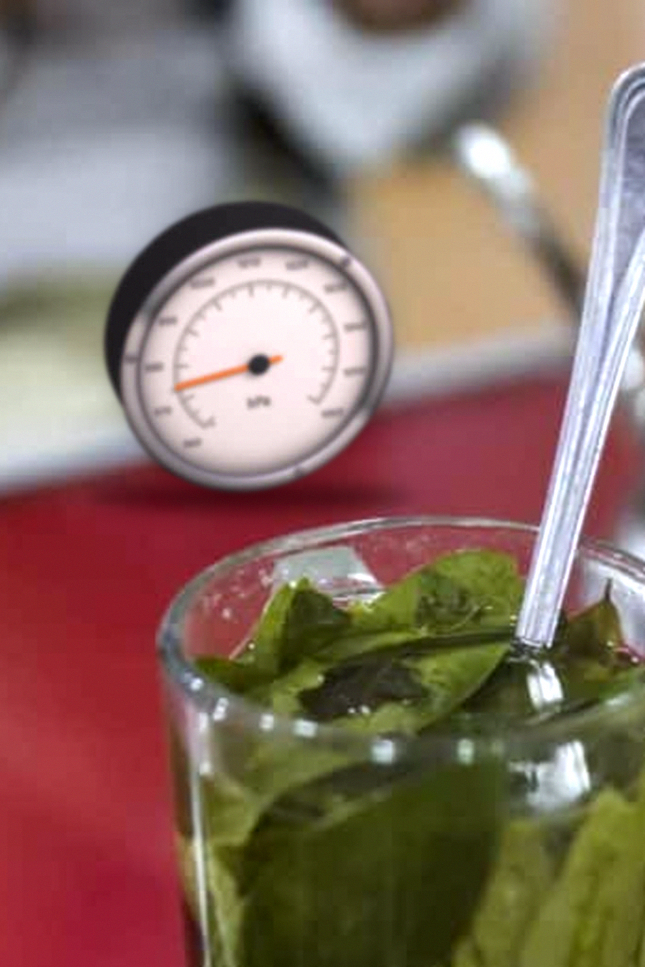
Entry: 975; hPa
